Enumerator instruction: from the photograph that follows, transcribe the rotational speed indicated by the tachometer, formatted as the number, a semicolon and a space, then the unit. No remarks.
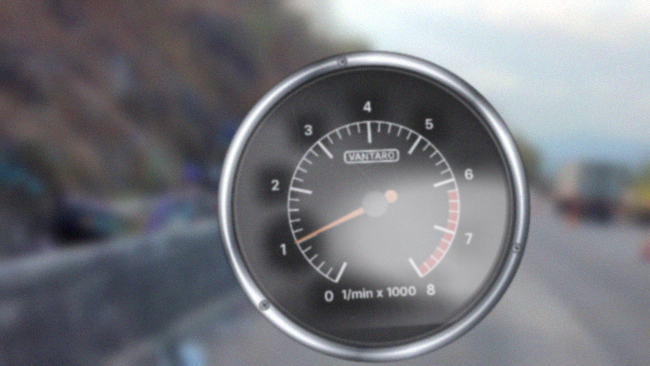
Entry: 1000; rpm
